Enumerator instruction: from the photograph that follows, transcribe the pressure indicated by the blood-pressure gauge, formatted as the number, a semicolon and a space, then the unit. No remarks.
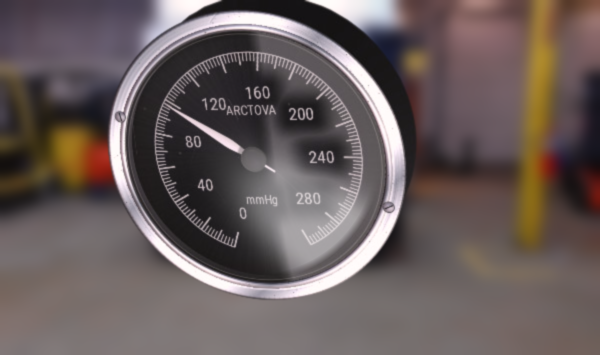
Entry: 100; mmHg
